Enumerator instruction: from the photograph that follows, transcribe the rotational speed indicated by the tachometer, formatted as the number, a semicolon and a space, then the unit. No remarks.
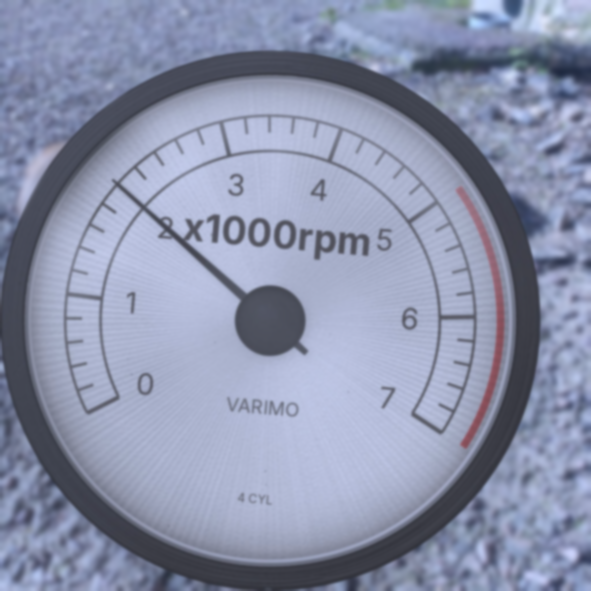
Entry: 2000; rpm
